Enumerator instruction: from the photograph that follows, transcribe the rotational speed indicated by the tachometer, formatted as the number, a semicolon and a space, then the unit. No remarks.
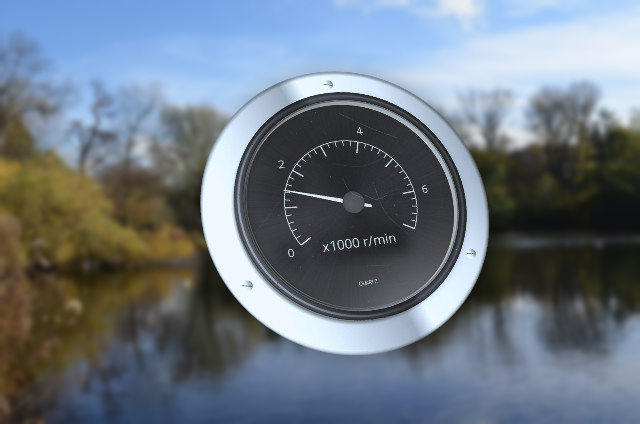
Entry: 1400; rpm
